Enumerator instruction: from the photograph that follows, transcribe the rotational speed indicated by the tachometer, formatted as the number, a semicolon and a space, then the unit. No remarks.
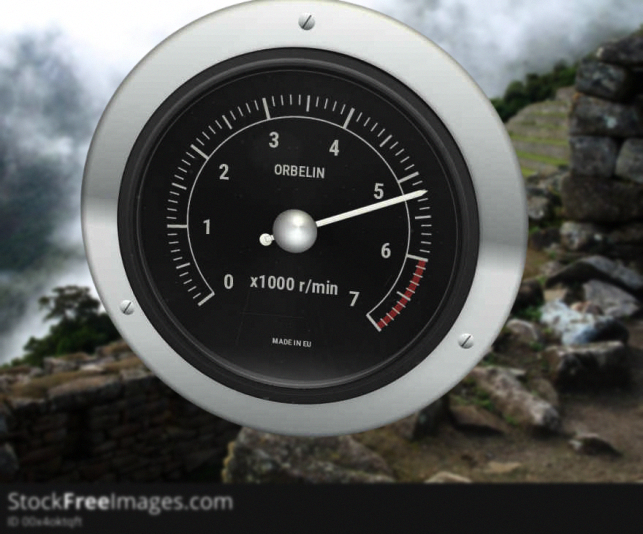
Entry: 5200; rpm
